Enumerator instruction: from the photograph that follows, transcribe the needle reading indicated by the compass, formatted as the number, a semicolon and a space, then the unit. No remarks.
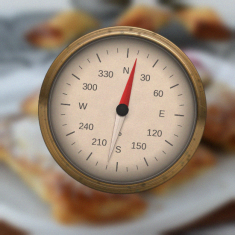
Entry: 10; °
